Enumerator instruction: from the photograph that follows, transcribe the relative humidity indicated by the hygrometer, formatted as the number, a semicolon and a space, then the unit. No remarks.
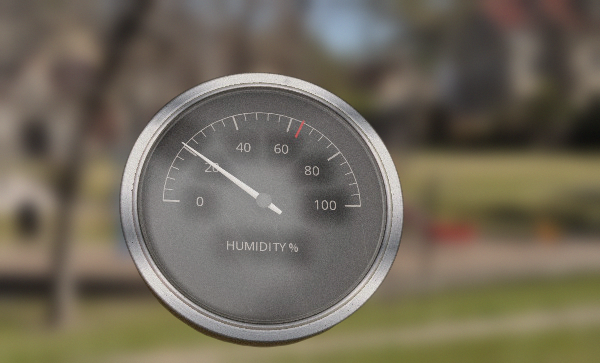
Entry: 20; %
